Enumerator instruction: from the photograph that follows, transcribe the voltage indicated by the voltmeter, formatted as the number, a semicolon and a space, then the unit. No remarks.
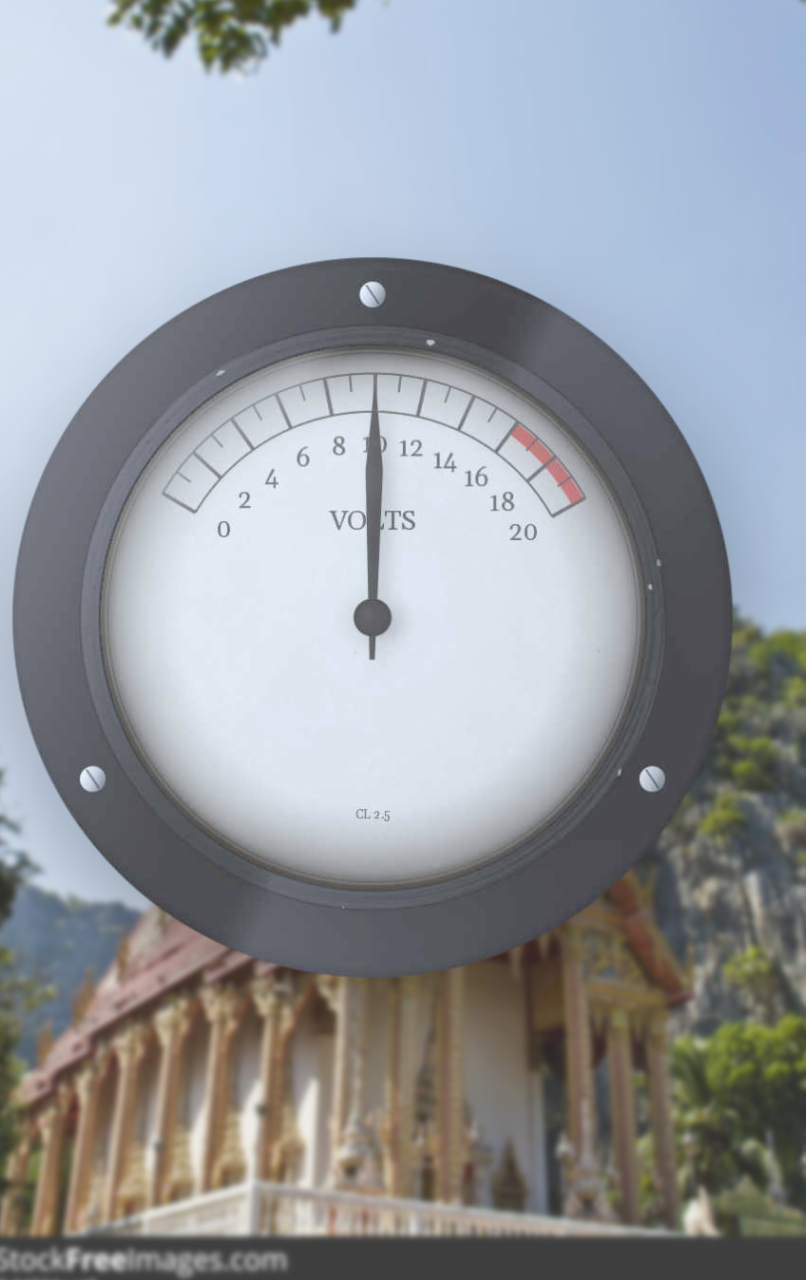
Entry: 10; V
